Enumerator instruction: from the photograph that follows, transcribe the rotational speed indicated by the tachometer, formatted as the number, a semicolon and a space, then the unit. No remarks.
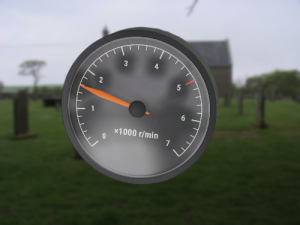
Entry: 1600; rpm
